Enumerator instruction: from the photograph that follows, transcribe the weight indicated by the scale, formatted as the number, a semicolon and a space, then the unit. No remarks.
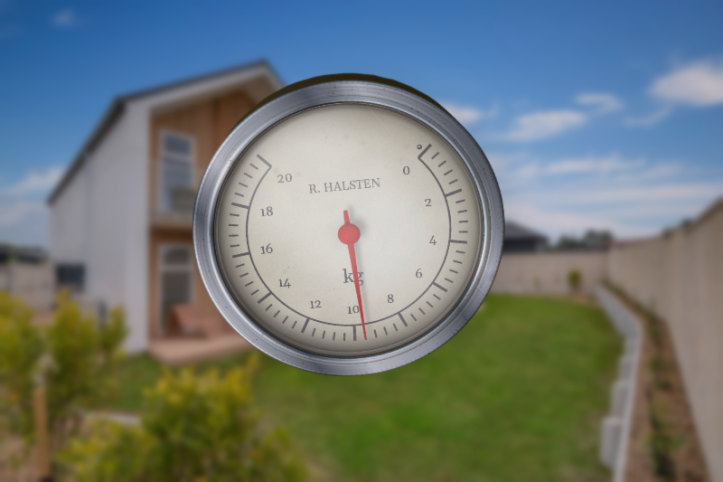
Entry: 9.6; kg
